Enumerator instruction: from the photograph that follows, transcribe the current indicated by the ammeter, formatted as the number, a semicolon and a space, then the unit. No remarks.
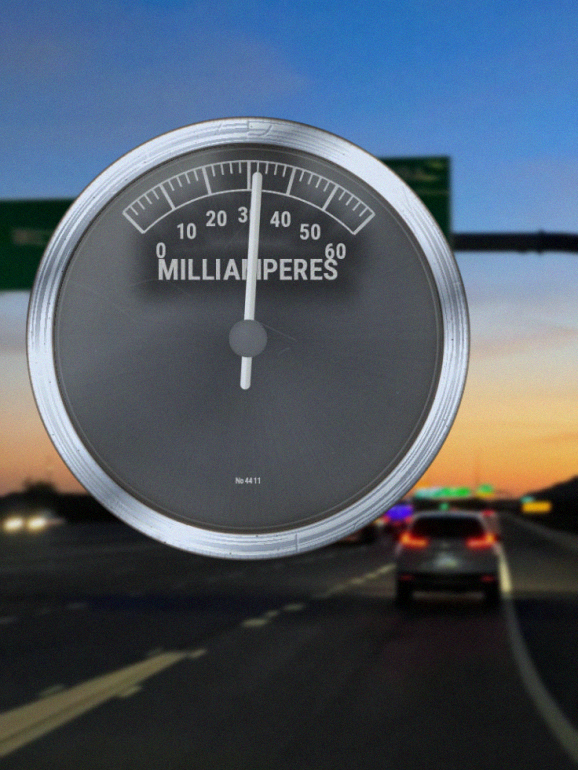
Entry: 32; mA
